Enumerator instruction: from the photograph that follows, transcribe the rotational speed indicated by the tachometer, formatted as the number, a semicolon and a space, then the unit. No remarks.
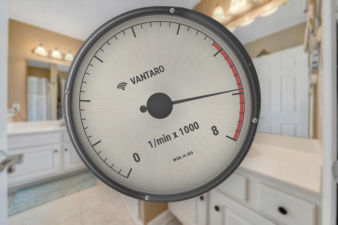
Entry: 6900; rpm
